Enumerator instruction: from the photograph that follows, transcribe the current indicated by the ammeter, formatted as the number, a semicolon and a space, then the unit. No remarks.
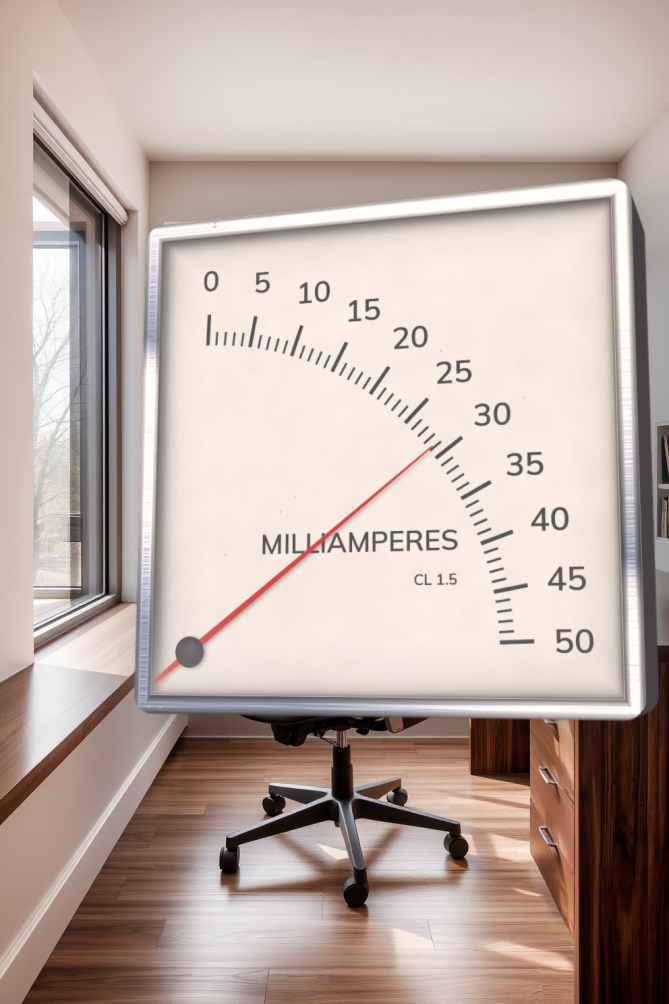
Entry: 29; mA
